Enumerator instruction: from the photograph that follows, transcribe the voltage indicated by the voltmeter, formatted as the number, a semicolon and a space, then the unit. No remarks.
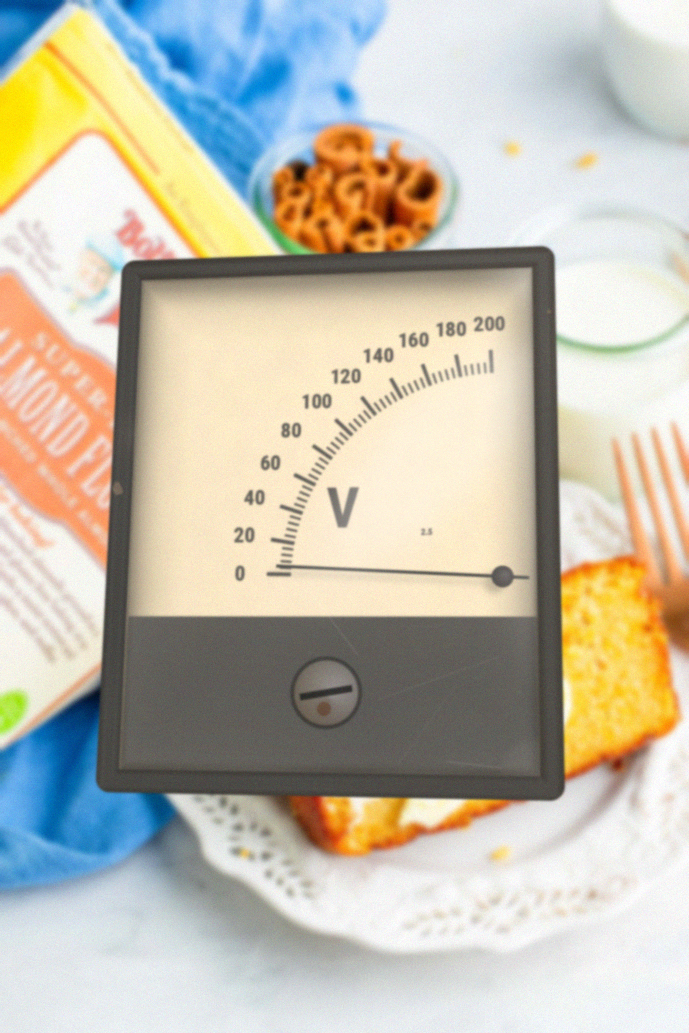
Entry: 4; V
